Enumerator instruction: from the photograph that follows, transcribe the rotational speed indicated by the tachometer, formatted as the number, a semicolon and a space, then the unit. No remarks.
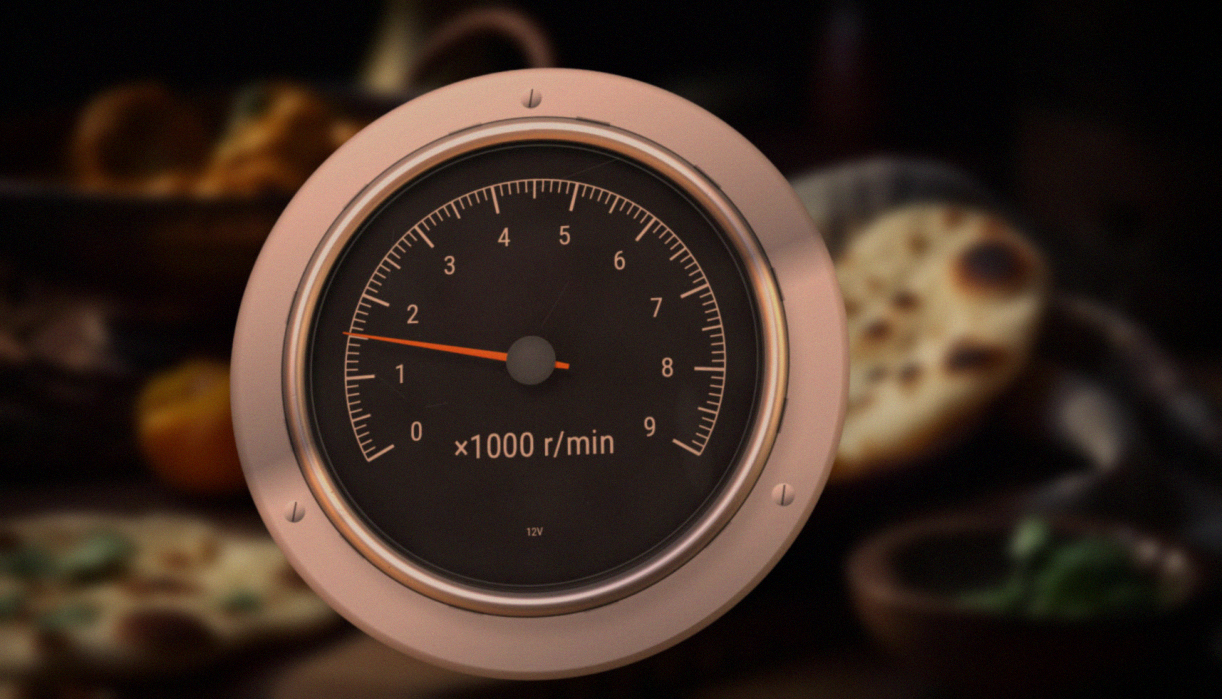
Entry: 1500; rpm
